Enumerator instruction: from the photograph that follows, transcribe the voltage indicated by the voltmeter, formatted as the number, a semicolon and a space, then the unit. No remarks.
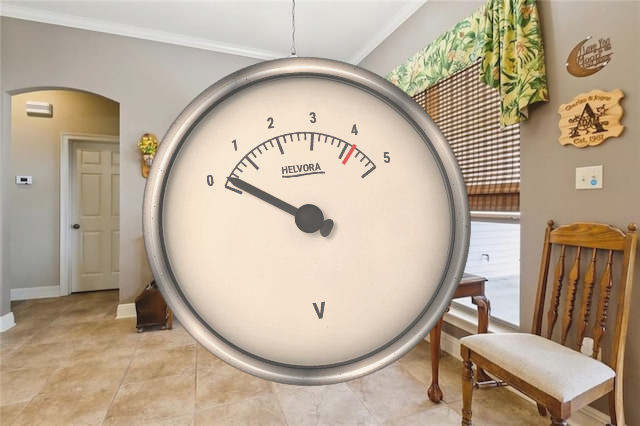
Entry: 0.2; V
